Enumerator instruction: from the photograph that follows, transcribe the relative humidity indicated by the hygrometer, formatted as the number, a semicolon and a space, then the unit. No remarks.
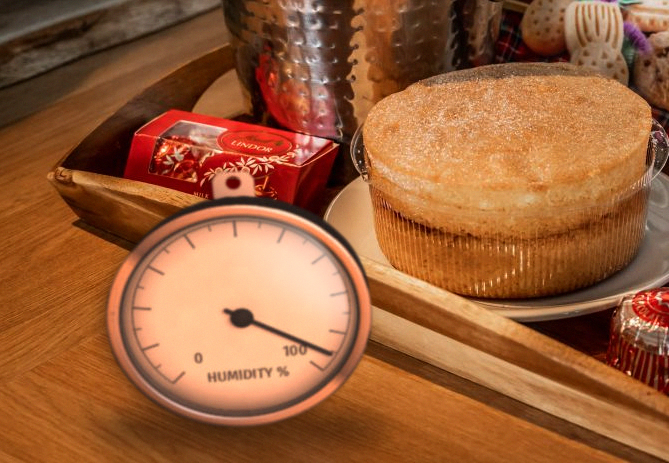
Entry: 95; %
